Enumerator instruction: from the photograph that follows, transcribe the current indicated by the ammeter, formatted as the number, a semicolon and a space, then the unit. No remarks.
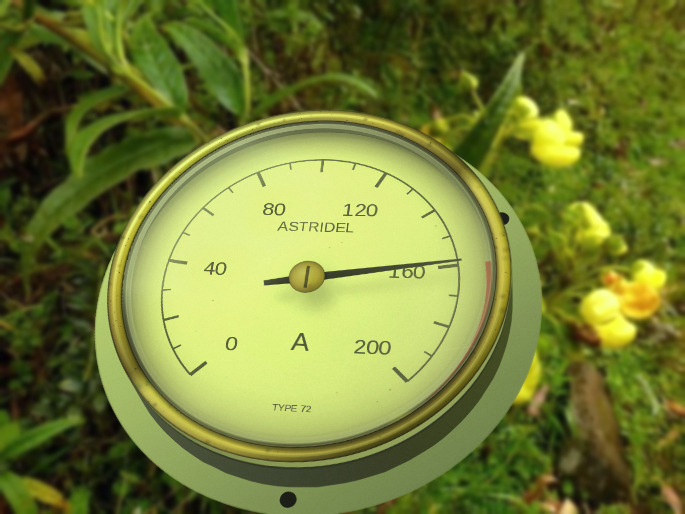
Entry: 160; A
